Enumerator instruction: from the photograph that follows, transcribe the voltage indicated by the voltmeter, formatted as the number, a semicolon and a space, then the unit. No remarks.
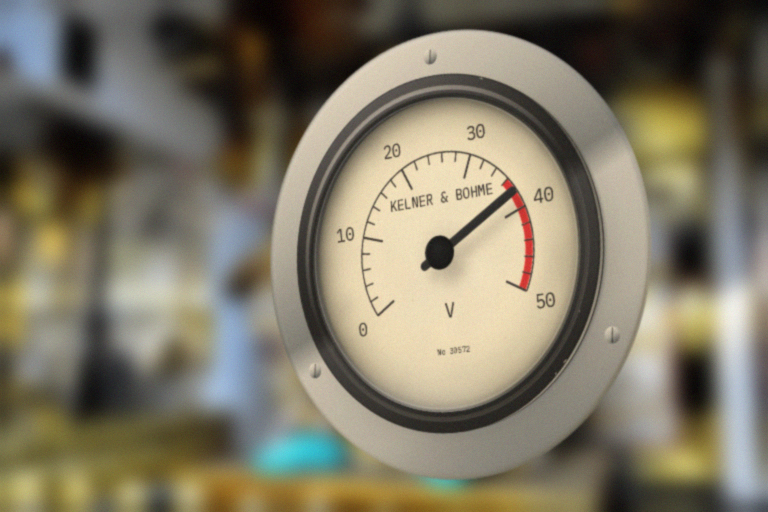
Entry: 38; V
